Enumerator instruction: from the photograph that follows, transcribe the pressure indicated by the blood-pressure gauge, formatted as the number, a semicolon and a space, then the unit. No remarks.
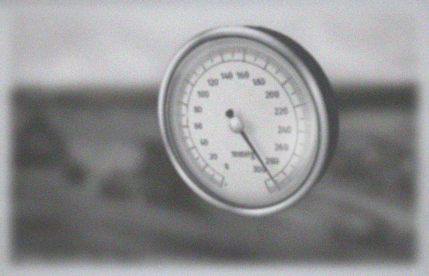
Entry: 290; mmHg
